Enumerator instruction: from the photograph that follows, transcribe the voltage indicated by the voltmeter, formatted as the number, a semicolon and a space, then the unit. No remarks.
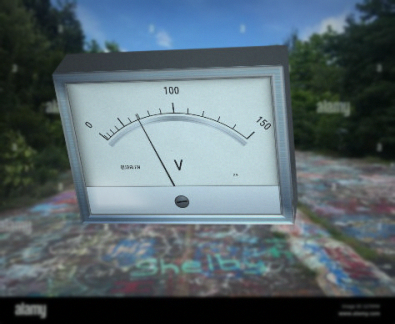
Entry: 70; V
